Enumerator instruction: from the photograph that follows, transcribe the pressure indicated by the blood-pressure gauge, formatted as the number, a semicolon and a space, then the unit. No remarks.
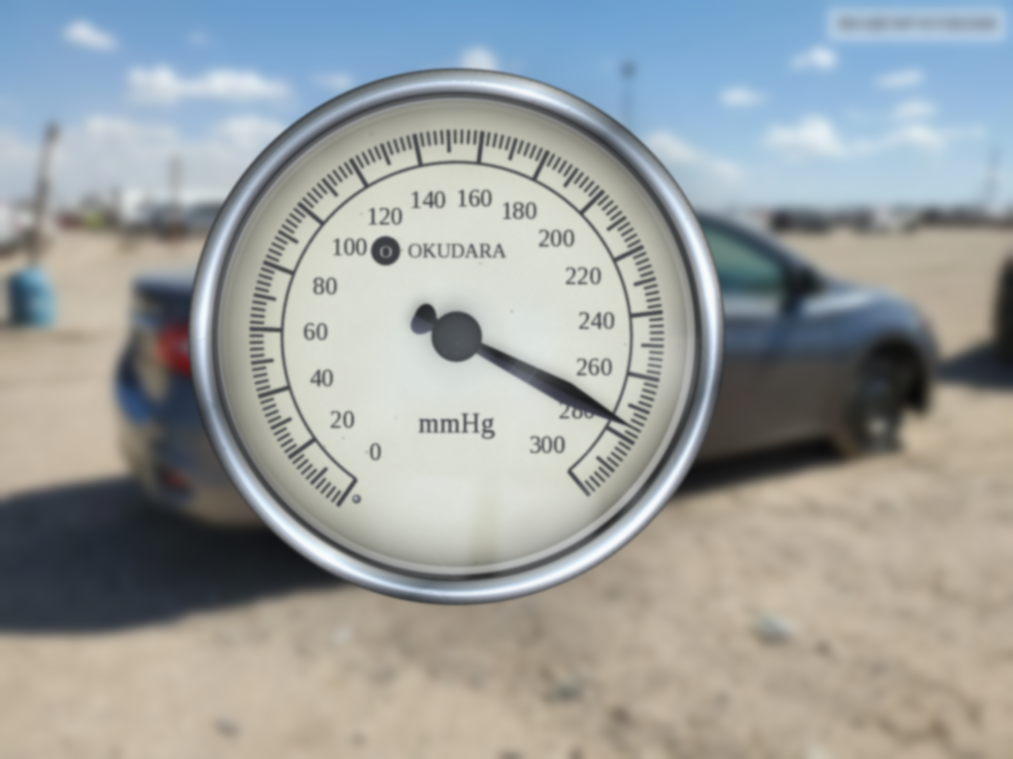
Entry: 276; mmHg
